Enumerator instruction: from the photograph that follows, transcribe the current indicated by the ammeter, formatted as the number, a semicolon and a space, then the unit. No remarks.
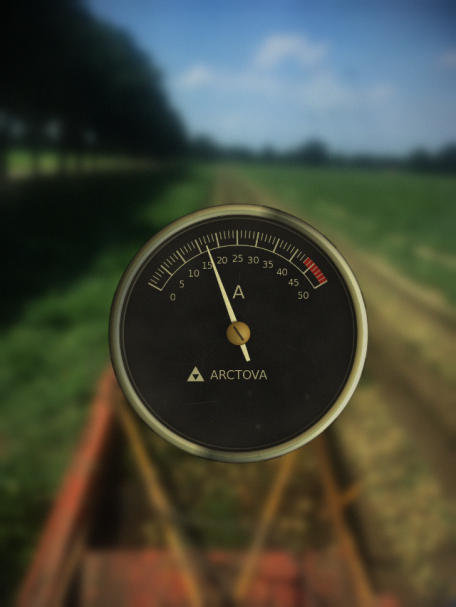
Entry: 17; A
